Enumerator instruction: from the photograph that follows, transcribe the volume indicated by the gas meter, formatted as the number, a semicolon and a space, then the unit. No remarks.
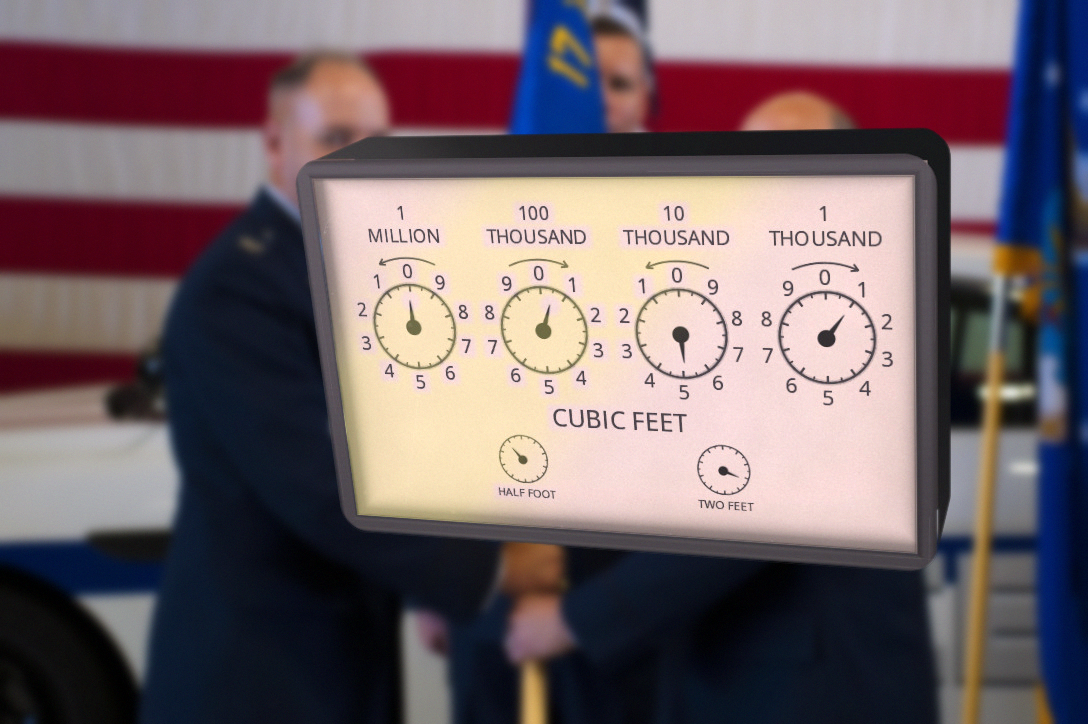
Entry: 5100; ft³
